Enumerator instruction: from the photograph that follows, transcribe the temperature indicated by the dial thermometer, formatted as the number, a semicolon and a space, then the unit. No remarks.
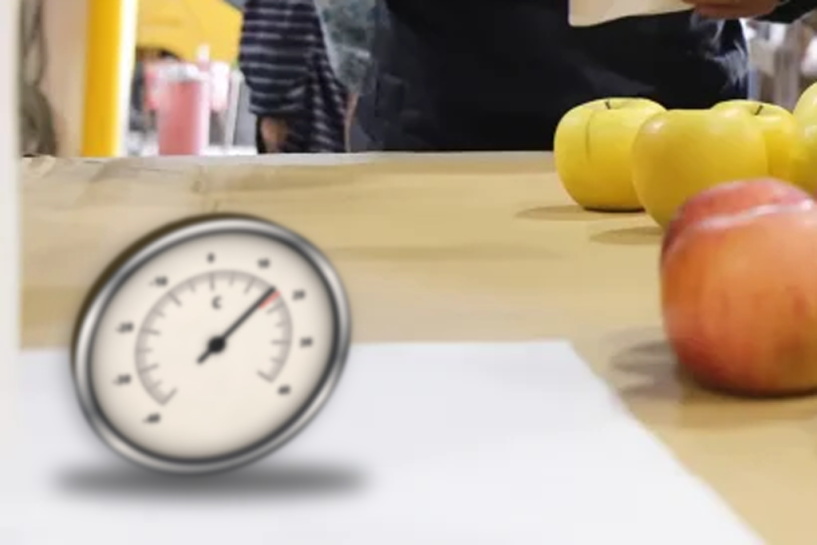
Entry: 15; °C
